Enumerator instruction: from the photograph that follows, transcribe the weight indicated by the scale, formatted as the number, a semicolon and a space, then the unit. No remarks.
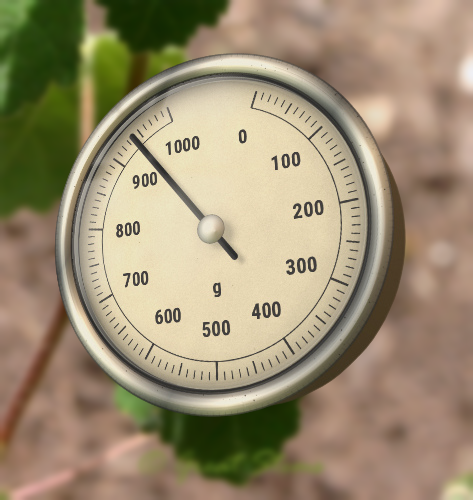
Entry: 940; g
